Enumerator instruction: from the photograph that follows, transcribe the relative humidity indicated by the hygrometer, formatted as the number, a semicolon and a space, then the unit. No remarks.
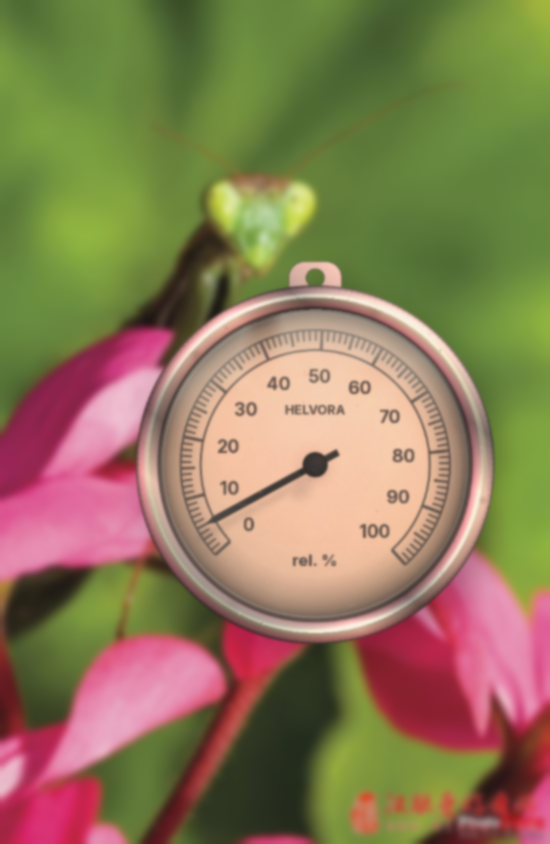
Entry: 5; %
